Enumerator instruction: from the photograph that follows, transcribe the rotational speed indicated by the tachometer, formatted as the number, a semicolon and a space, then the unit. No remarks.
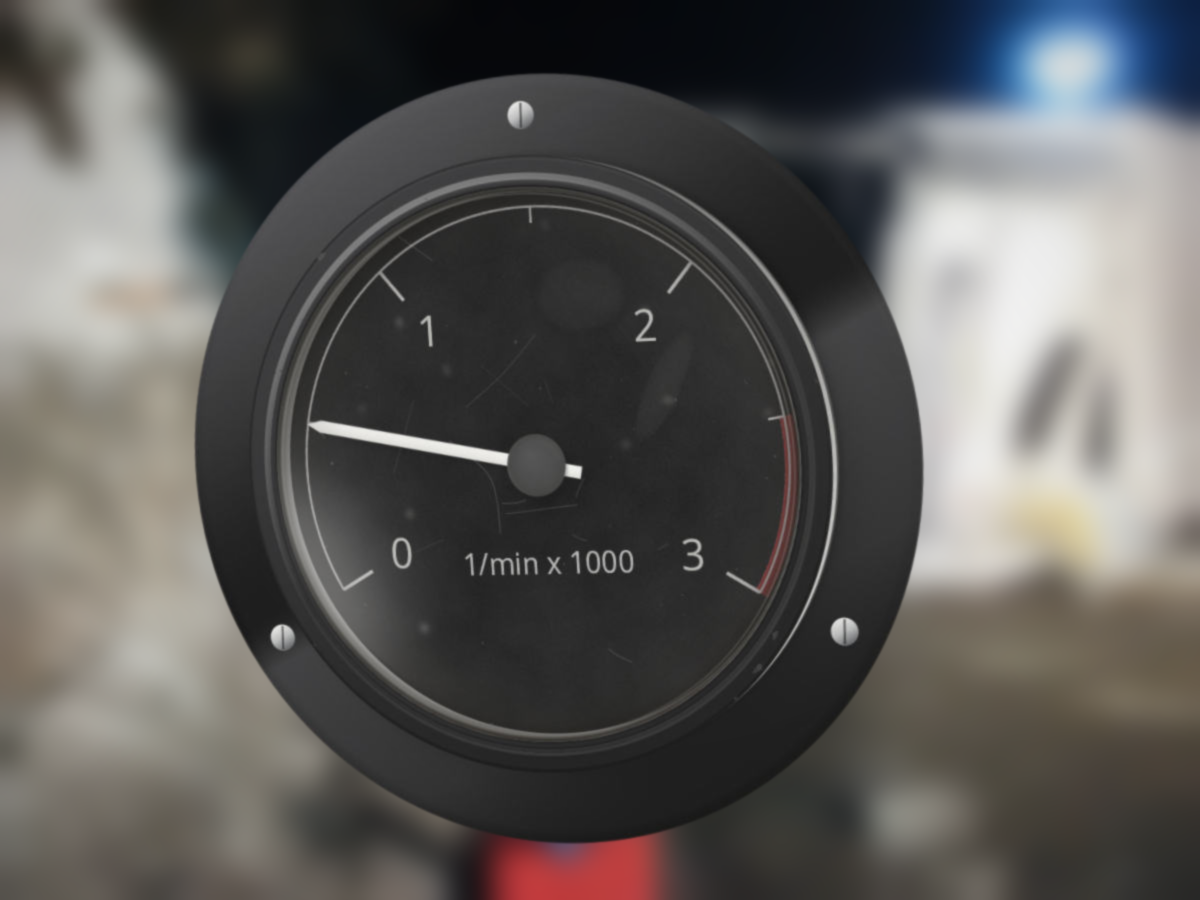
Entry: 500; rpm
